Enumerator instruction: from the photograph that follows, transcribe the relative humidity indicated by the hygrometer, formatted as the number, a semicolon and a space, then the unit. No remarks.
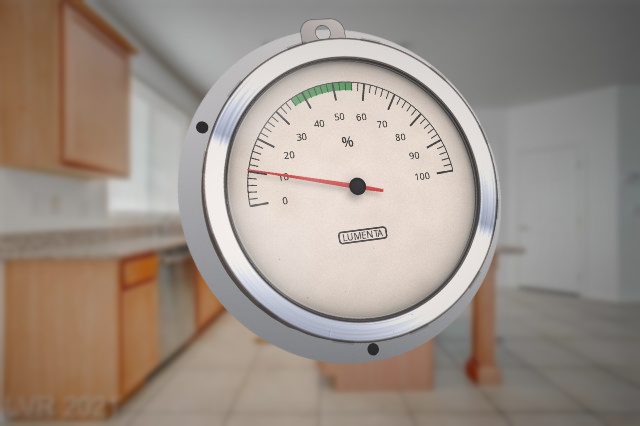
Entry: 10; %
